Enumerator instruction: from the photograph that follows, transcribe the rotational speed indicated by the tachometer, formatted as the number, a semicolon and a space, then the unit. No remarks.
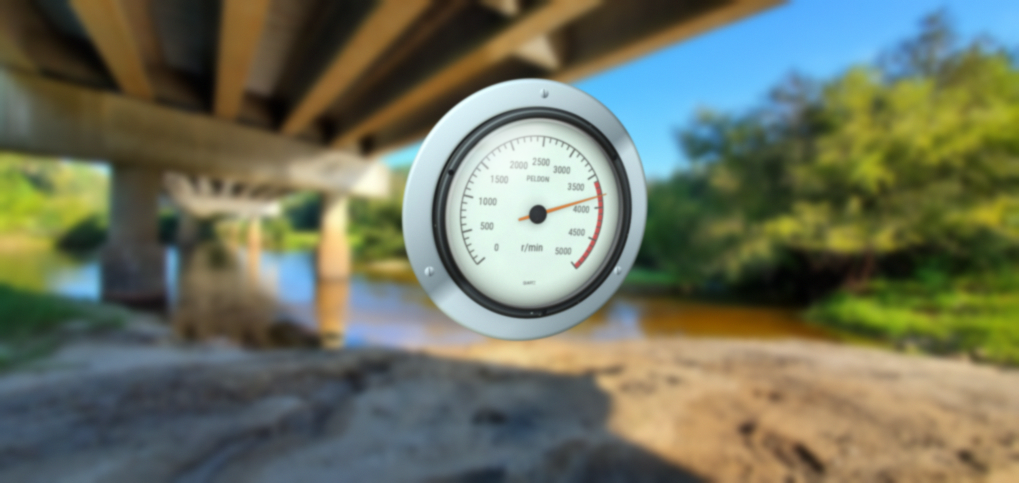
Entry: 3800; rpm
